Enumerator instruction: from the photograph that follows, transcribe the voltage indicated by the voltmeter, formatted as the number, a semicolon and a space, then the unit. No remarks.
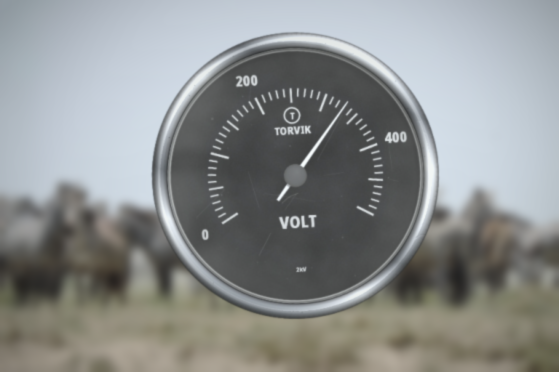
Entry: 330; V
